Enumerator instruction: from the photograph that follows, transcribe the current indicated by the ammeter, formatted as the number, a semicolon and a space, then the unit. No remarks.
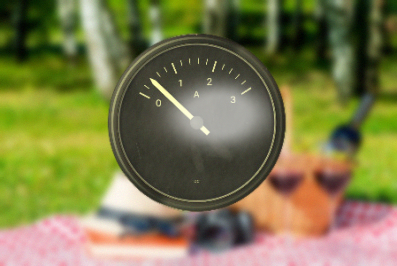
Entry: 0.4; A
